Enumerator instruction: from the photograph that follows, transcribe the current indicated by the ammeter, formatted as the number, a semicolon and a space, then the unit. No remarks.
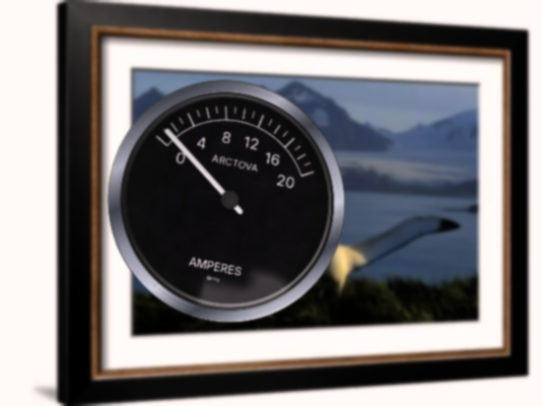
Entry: 1; A
